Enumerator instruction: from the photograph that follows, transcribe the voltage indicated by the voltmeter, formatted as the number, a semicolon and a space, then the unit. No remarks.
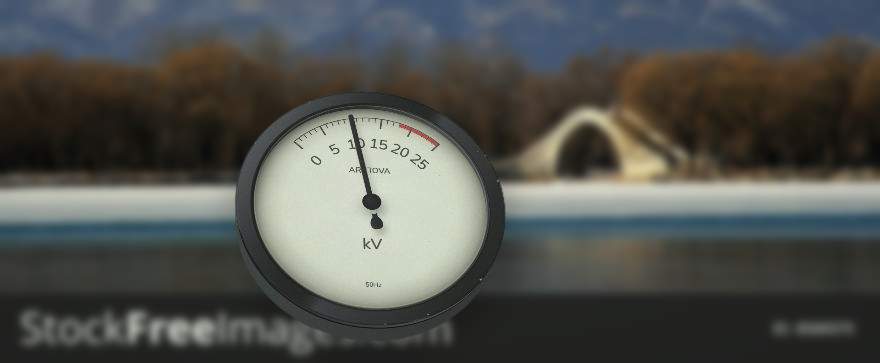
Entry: 10; kV
